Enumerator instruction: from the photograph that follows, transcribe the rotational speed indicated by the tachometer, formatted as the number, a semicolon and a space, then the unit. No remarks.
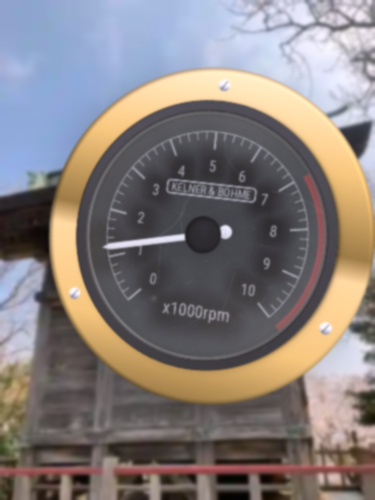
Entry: 1200; rpm
